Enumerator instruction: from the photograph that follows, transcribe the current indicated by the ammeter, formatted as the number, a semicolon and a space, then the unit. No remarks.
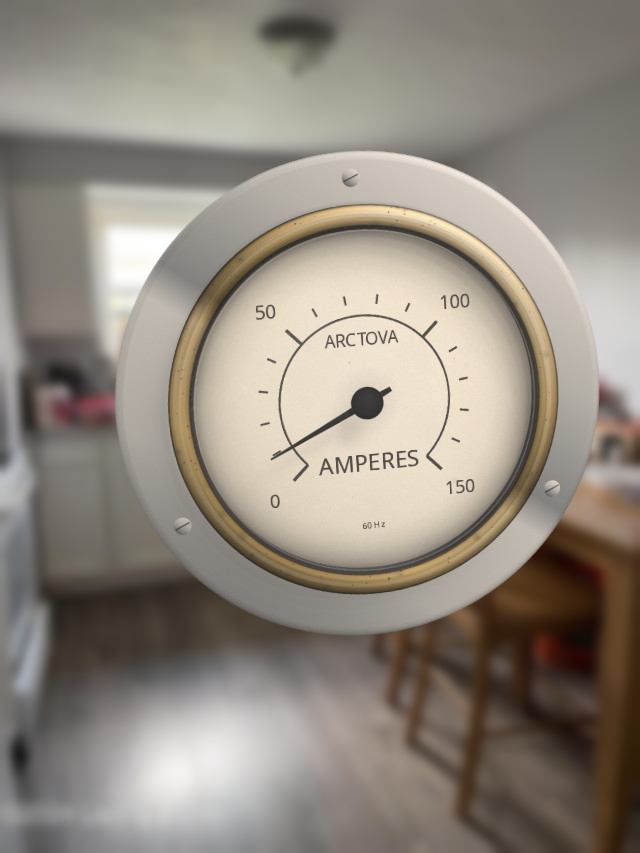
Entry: 10; A
